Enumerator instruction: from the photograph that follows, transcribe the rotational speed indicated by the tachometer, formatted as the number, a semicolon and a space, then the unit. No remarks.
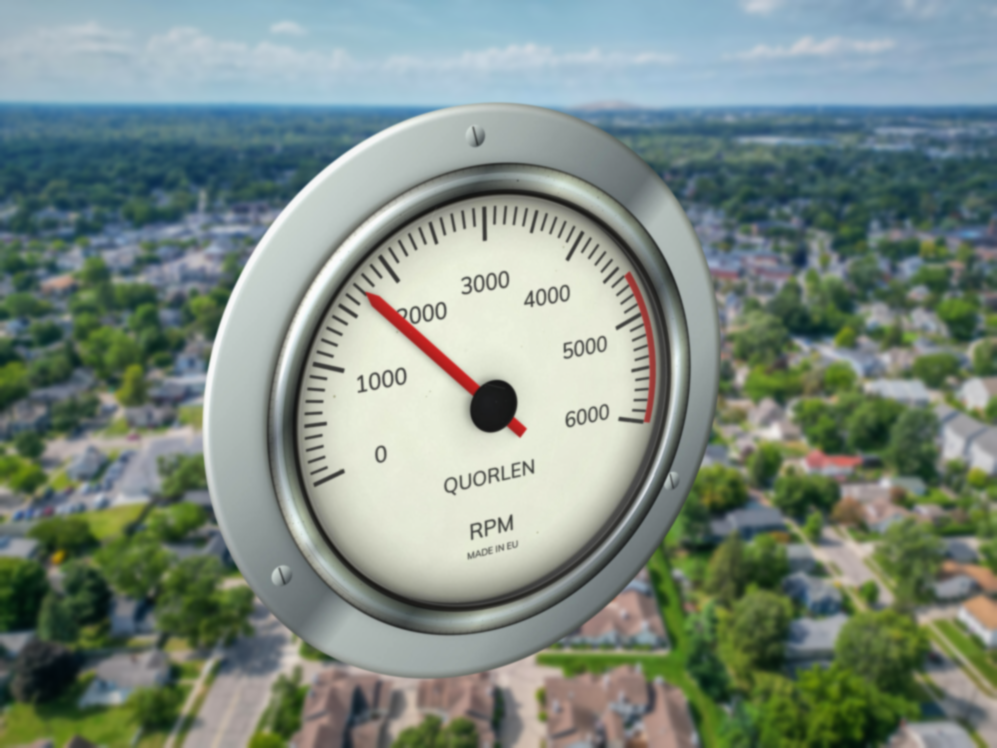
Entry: 1700; rpm
